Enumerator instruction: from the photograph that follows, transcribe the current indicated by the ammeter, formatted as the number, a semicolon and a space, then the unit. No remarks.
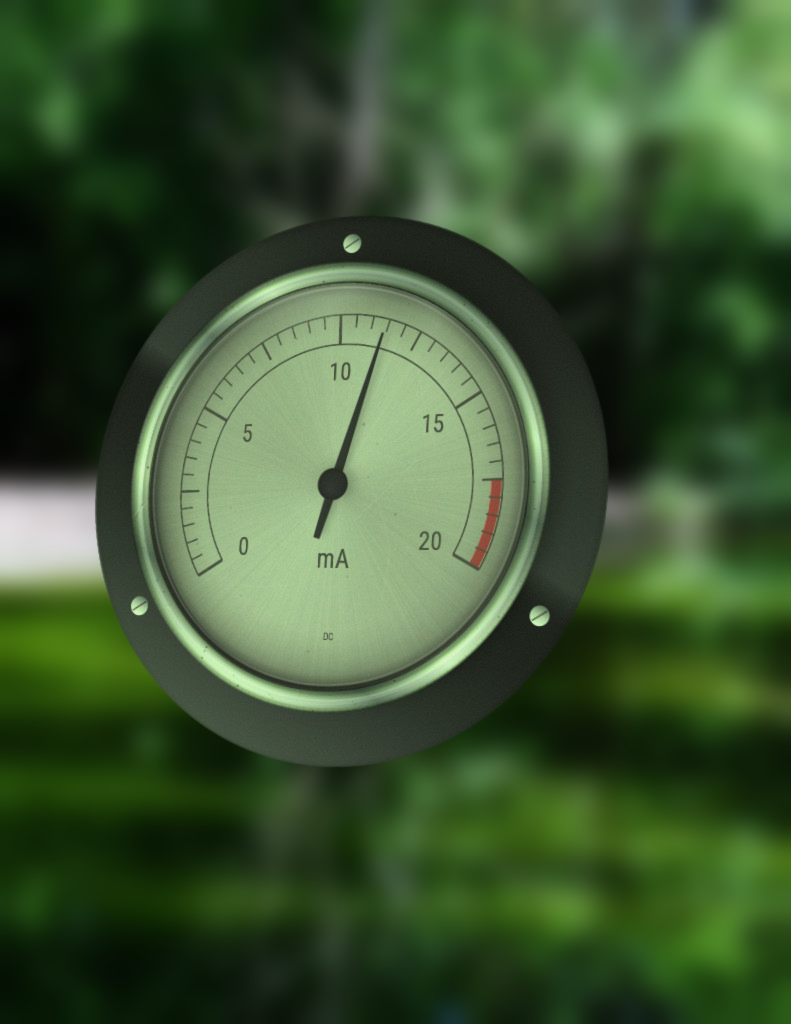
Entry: 11.5; mA
